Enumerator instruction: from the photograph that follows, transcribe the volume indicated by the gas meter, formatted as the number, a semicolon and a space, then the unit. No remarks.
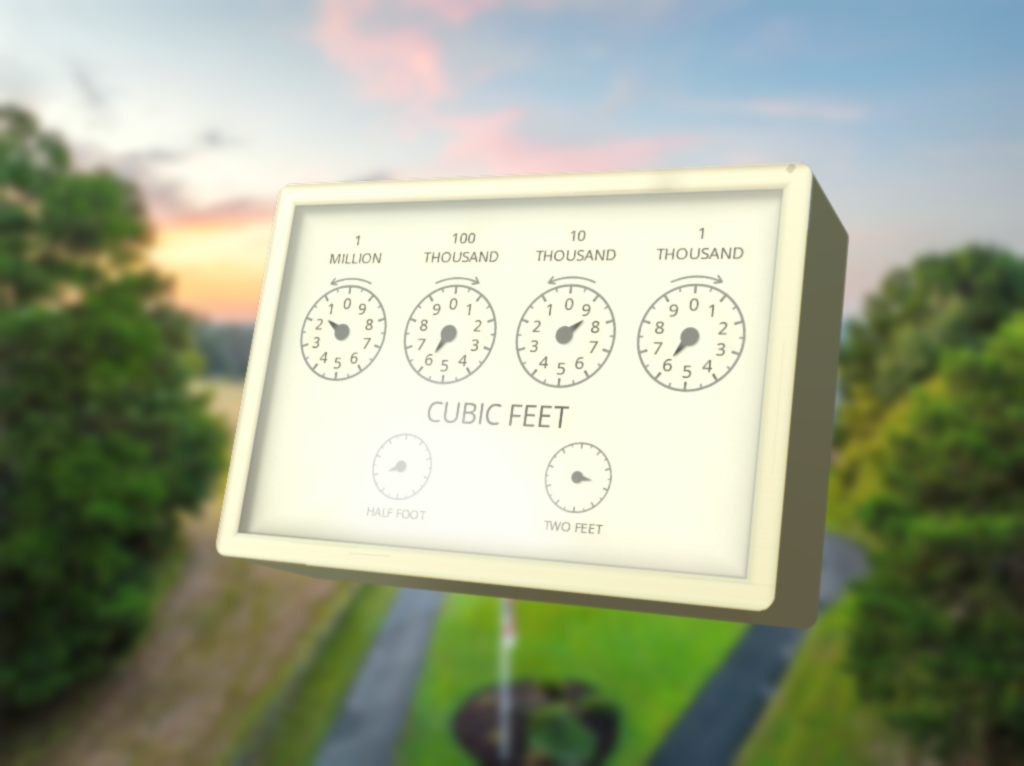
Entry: 158600; ft³
